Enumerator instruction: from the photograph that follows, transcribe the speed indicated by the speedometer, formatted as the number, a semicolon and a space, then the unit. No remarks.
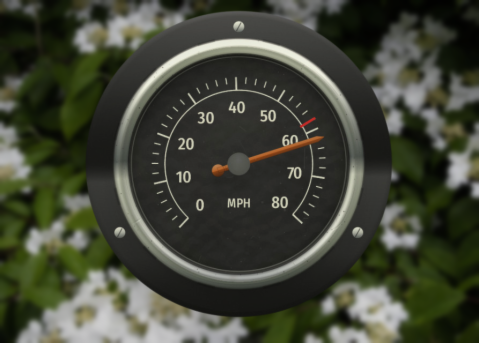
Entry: 62; mph
